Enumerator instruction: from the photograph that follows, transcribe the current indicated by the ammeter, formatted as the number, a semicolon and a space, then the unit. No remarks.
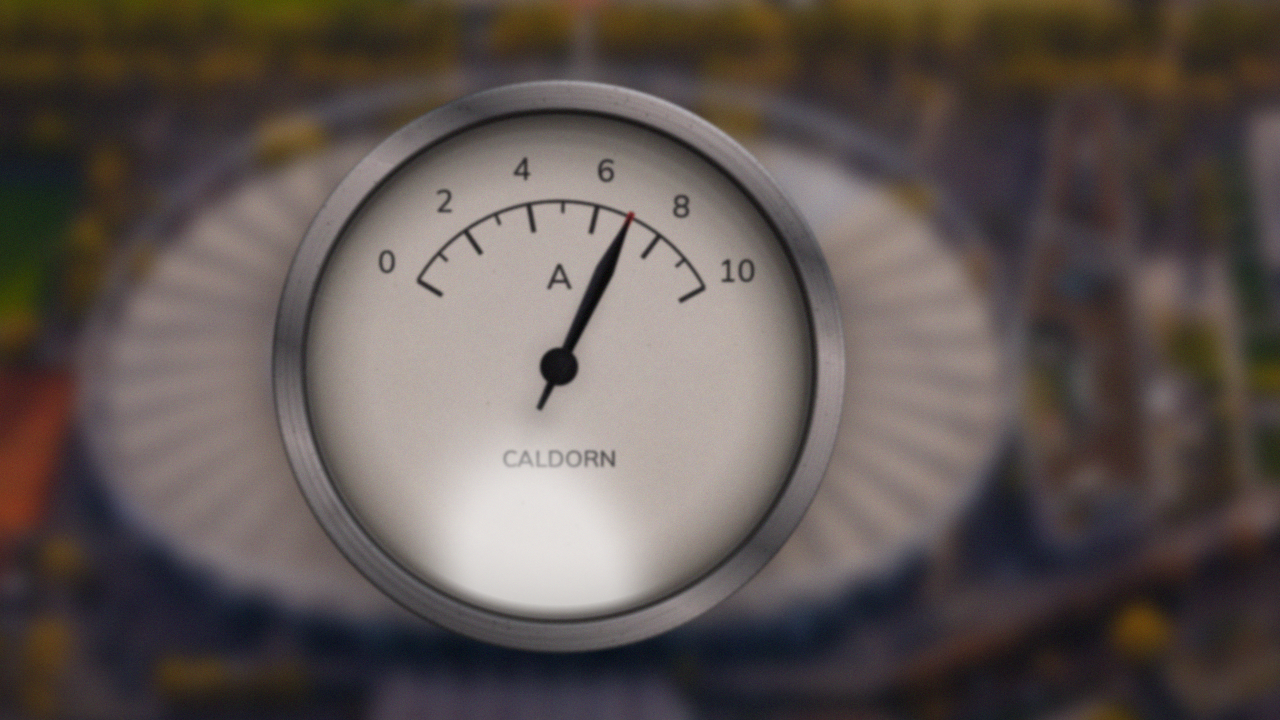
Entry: 7; A
